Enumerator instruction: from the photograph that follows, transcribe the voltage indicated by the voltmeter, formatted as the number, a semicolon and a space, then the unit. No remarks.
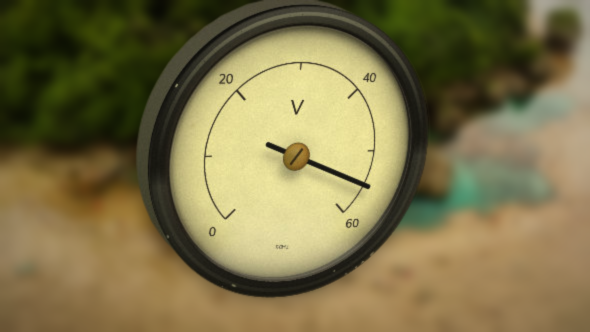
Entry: 55; V
